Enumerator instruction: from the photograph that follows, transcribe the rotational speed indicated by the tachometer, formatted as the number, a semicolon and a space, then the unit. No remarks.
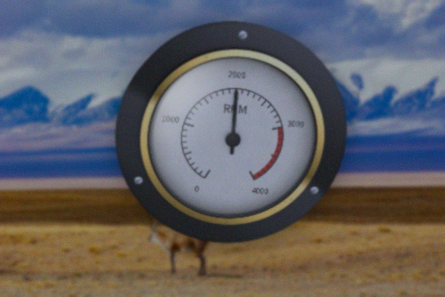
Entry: 2000; rpm
